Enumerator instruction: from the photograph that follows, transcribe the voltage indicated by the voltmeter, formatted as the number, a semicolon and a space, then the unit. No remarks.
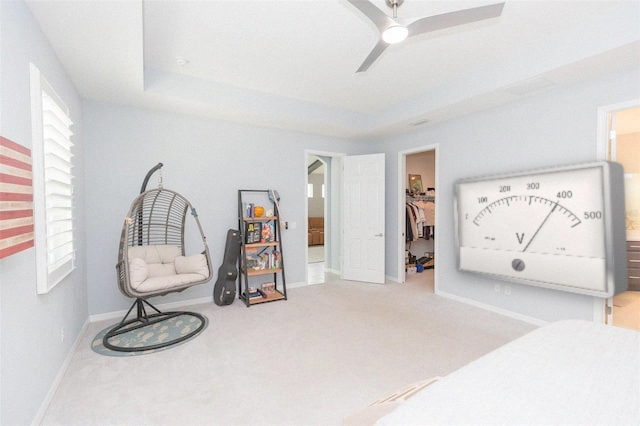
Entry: 400; V
